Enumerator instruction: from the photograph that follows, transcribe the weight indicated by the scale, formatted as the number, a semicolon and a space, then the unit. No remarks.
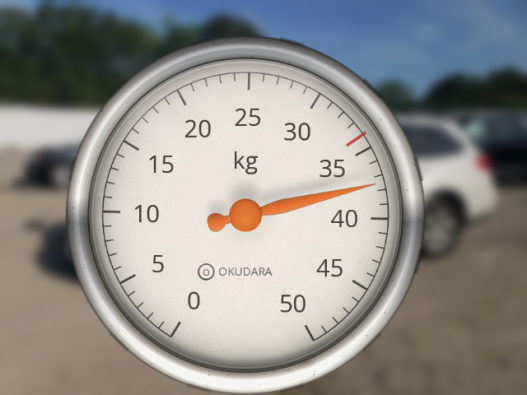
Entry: 37.5; kg
